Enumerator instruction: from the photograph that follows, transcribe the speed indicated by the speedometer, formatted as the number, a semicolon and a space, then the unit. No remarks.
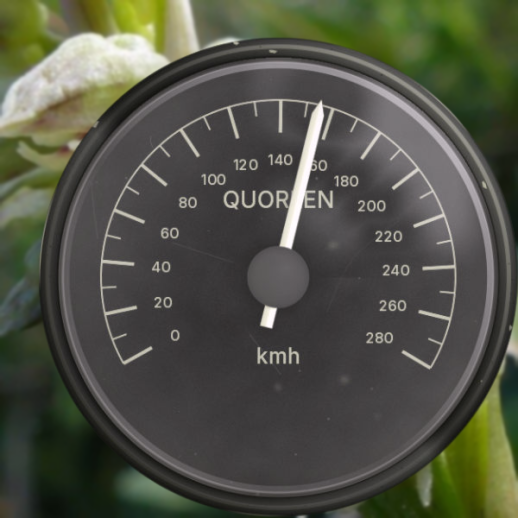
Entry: 155; km/h
